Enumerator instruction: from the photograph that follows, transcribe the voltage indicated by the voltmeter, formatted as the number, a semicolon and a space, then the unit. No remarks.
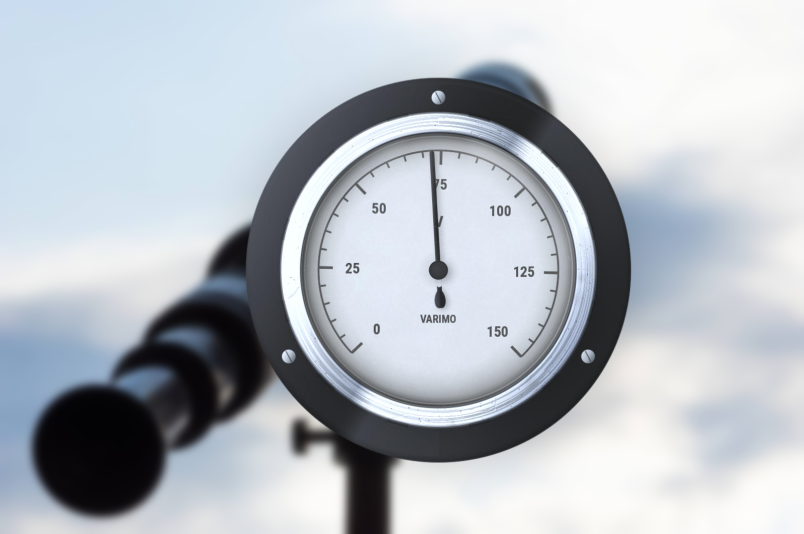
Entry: 72.5; V
